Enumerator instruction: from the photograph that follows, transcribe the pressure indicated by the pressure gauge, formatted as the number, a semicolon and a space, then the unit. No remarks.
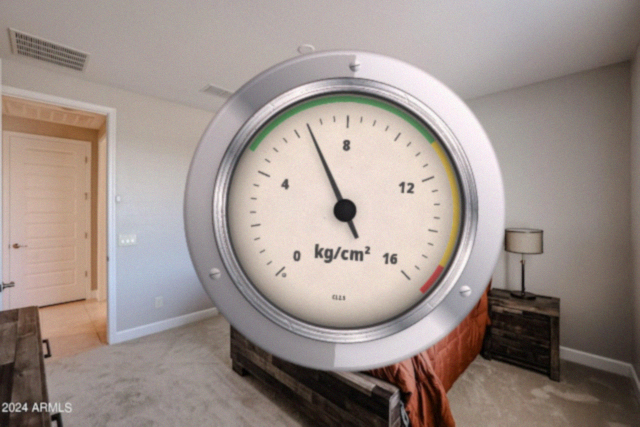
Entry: 6.5; kg/cm²
